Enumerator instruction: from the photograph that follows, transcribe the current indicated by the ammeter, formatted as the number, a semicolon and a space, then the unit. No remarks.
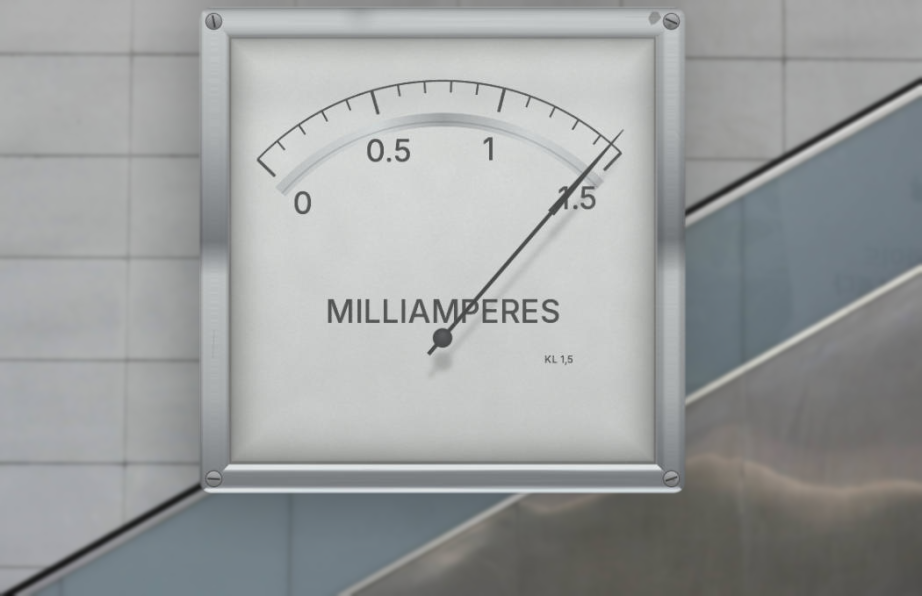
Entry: 1.45; mA
